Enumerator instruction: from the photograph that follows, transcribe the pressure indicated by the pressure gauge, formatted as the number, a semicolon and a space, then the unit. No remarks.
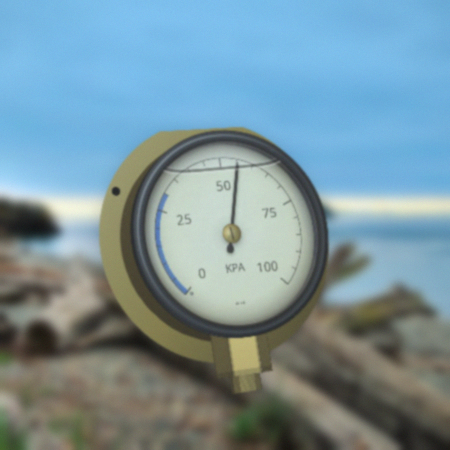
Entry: 55; kPa
